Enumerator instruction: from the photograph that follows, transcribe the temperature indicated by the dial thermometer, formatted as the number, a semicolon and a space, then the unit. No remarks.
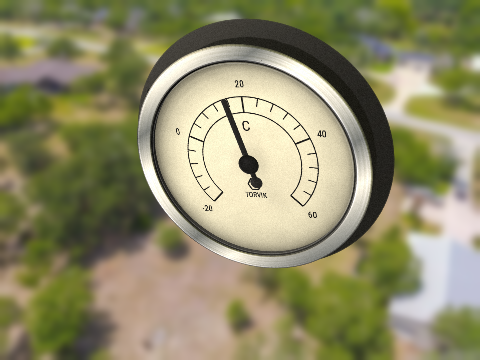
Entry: 16; °C
